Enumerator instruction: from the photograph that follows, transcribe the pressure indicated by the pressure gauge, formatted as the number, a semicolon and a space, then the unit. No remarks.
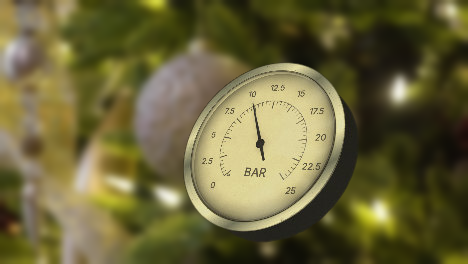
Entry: 10; bar
